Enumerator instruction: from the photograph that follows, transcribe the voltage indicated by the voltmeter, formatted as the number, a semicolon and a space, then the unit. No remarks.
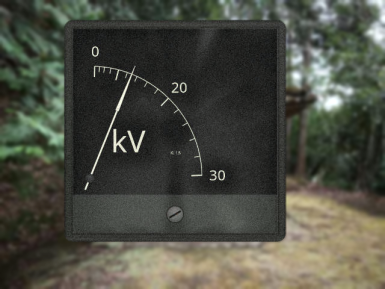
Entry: 13; kV
